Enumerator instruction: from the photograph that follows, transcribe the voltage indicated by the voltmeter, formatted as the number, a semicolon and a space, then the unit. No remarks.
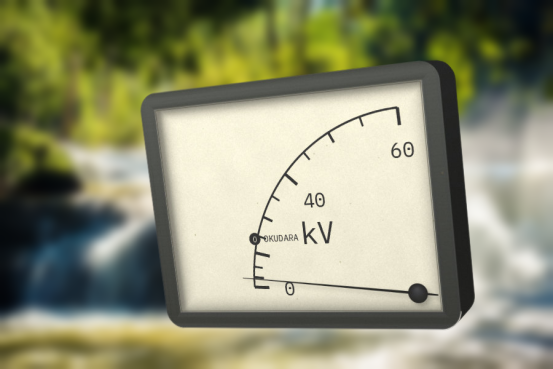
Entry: 10; kV
